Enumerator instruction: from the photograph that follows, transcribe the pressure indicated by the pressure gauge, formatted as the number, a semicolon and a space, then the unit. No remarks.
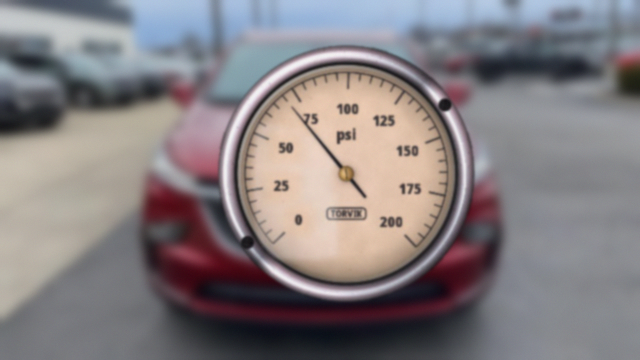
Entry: 70; psi
